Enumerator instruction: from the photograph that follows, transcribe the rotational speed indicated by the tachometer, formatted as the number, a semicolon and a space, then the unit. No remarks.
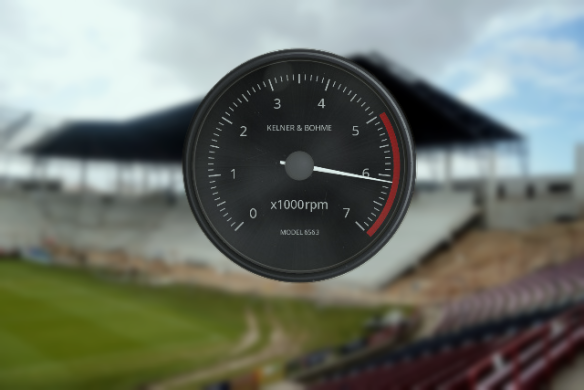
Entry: 6100; rpm
